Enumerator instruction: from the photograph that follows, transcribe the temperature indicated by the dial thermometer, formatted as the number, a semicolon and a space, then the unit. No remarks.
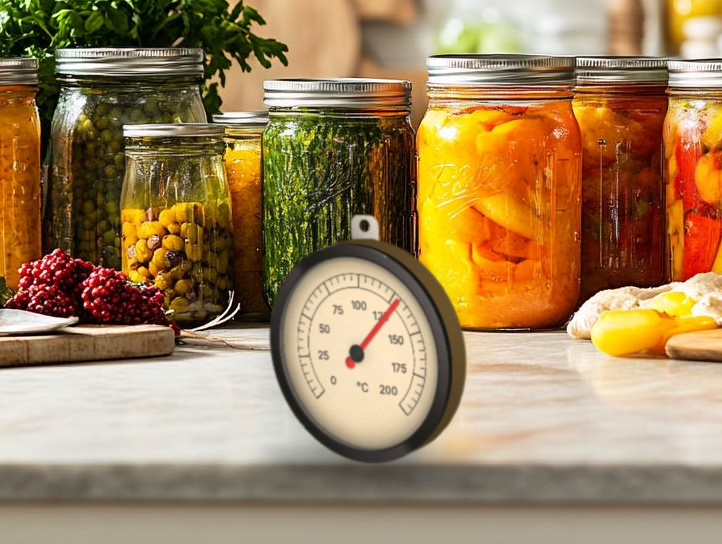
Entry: 130; °C
